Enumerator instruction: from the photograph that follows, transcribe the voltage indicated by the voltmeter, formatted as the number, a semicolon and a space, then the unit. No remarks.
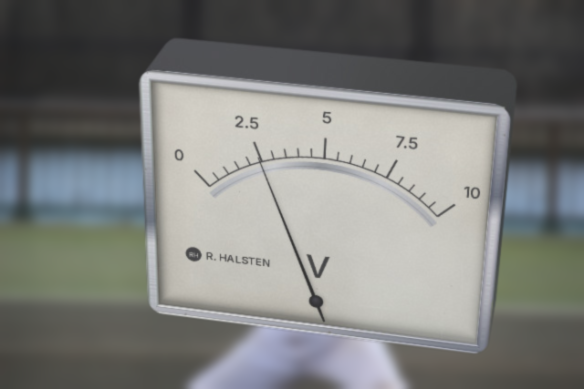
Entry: 2.5; V
